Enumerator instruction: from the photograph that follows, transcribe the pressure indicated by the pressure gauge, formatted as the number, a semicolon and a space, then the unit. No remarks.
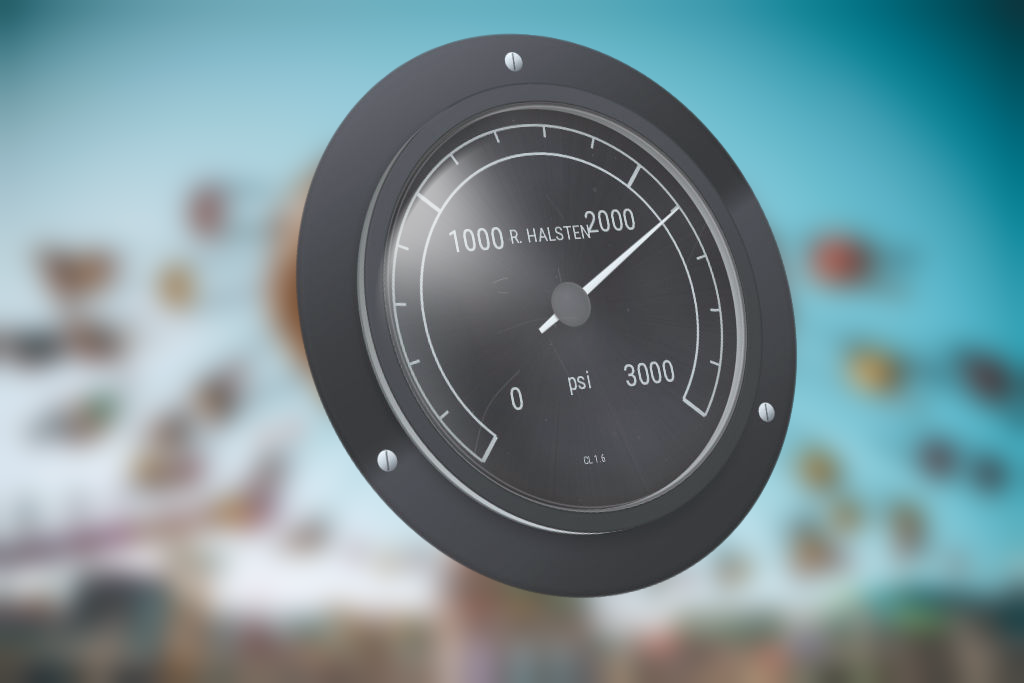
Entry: 2200; psi
